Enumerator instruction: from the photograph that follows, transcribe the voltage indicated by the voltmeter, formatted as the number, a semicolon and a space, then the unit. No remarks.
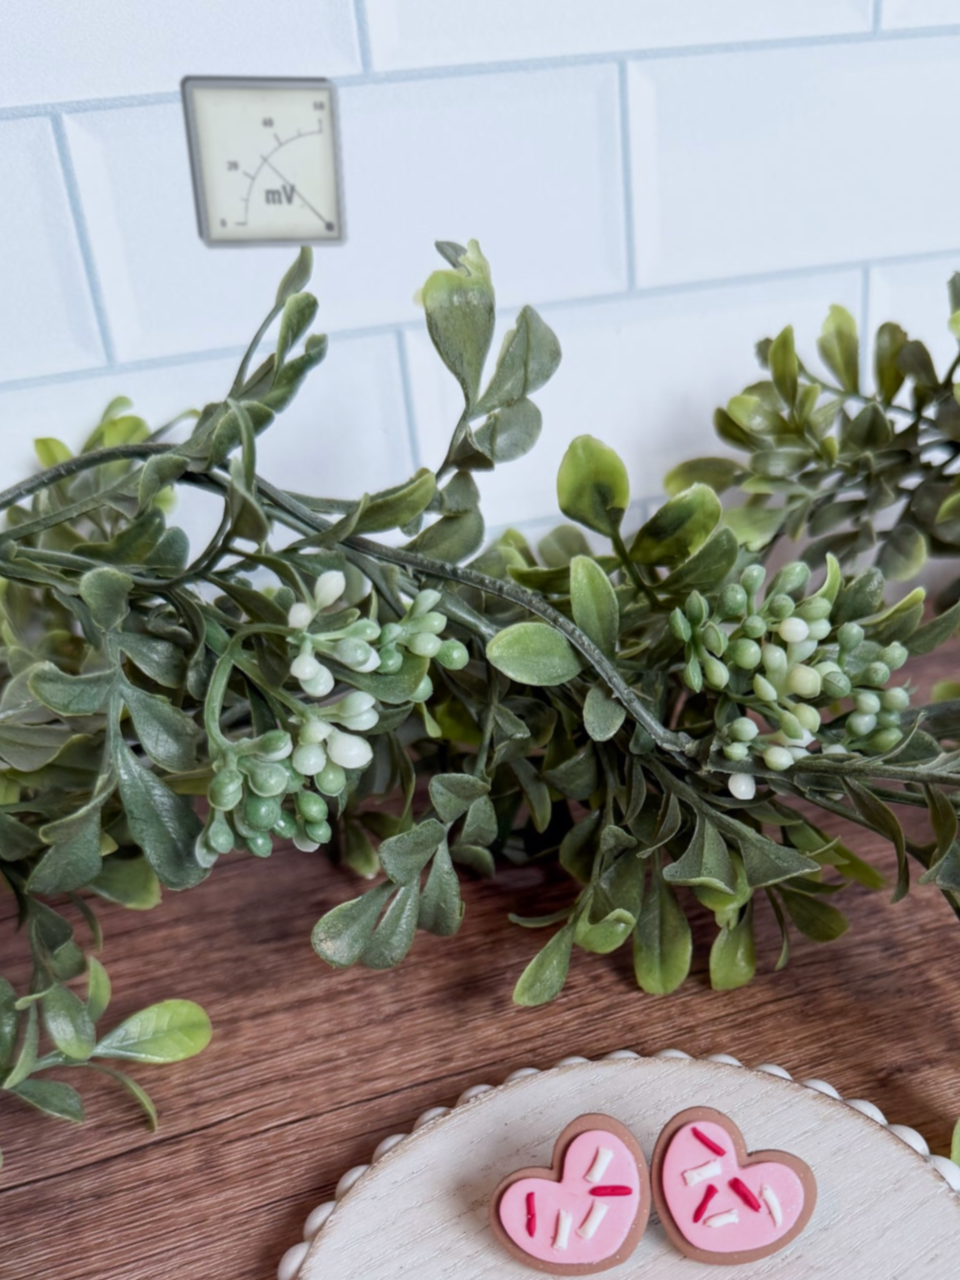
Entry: 30; mV
